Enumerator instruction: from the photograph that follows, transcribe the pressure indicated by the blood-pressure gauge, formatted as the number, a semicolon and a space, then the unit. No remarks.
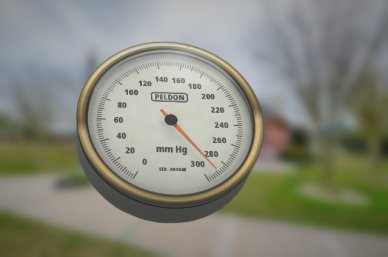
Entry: 290; mmHg
